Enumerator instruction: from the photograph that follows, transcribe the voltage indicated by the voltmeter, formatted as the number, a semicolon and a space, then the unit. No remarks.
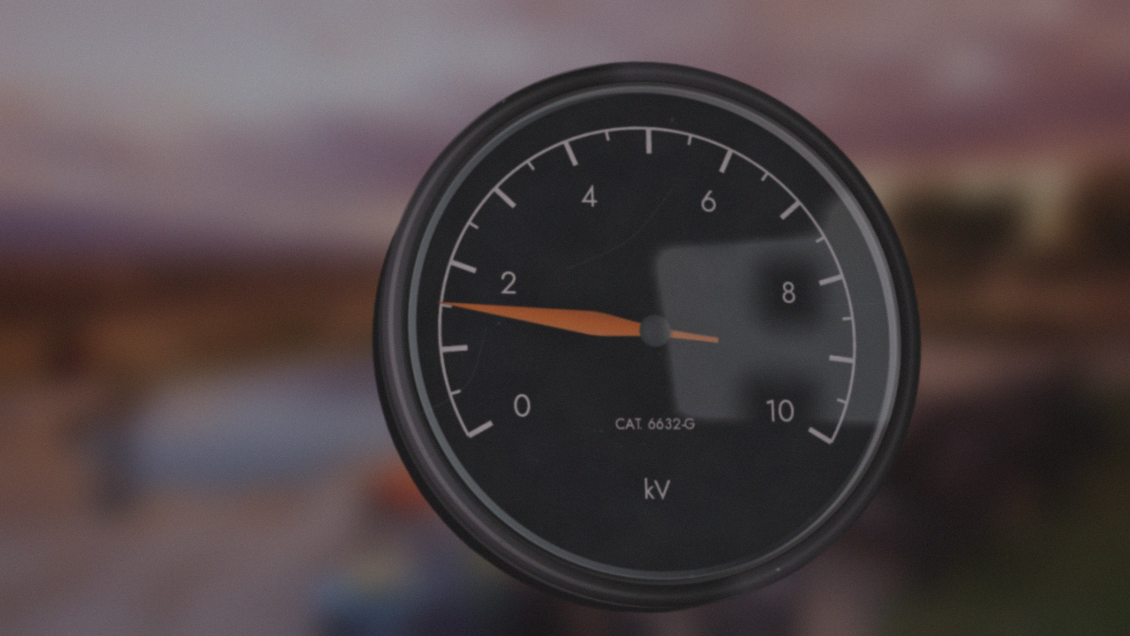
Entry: 1.5; kV
